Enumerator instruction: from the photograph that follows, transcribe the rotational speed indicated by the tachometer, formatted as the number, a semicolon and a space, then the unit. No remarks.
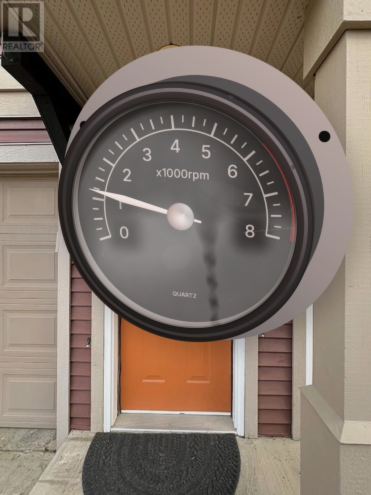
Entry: 1250; rpm
